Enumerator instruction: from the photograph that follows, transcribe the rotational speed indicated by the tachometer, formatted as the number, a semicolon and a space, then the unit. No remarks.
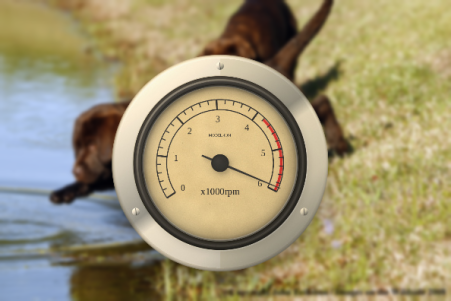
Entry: 5900; rpm
